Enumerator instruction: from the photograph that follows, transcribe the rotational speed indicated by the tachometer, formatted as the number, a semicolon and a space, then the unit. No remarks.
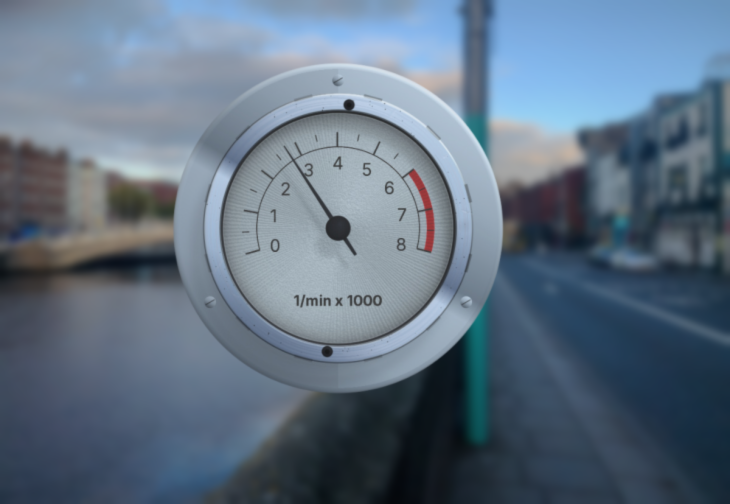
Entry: 2750; rpm
